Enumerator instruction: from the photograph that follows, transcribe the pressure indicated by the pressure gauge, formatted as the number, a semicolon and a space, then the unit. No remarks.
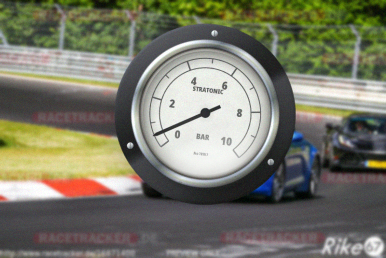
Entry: 0.5; bar
